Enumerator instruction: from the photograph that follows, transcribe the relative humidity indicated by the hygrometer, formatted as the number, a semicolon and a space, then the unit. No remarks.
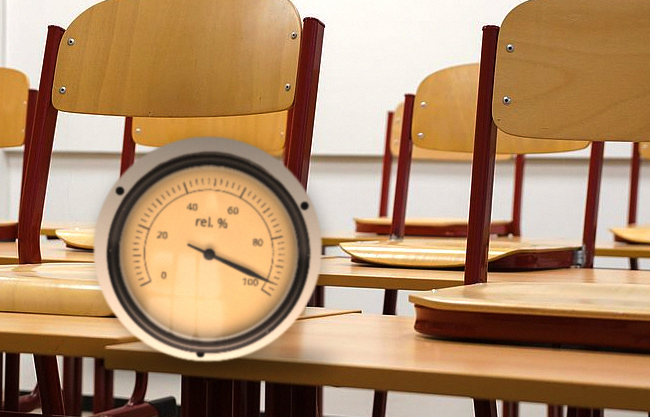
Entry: 96; %
